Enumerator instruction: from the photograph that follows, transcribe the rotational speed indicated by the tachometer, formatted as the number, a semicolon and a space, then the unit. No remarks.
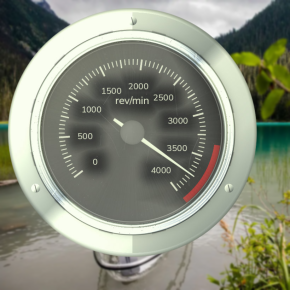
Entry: 3750; rpm
